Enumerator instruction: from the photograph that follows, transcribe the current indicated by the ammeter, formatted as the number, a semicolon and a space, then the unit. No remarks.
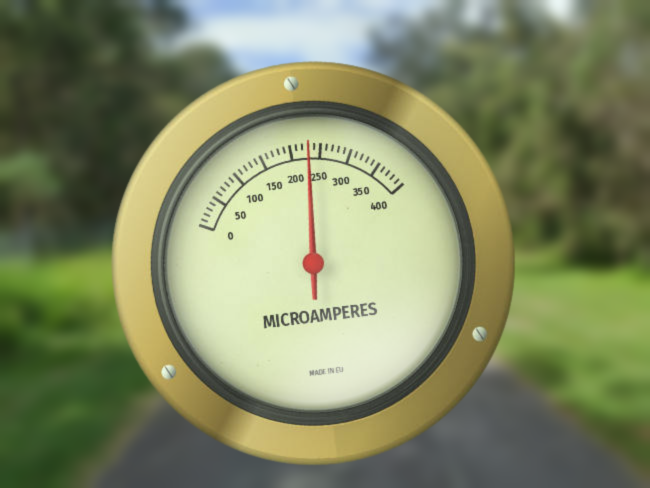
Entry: 230; µA
